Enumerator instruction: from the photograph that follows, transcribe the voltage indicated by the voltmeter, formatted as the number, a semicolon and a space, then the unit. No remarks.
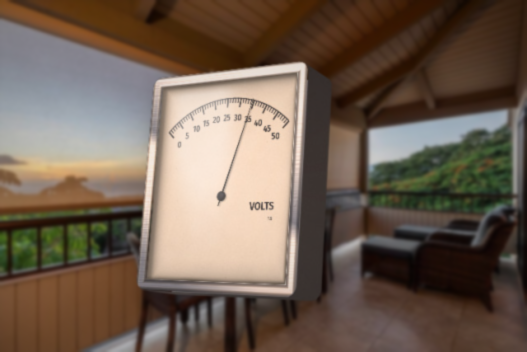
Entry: 35; V
